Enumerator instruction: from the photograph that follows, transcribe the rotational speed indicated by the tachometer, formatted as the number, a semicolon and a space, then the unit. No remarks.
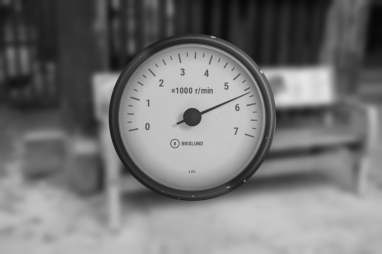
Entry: 5625; rpm
